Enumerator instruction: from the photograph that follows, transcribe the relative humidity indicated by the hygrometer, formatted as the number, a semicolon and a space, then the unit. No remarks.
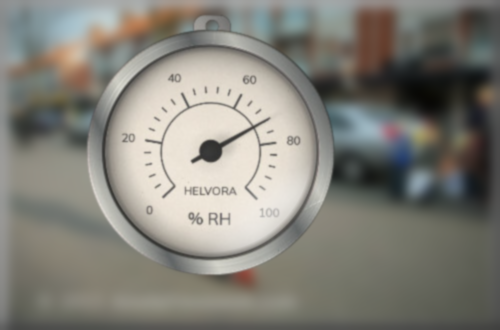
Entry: 72; %
